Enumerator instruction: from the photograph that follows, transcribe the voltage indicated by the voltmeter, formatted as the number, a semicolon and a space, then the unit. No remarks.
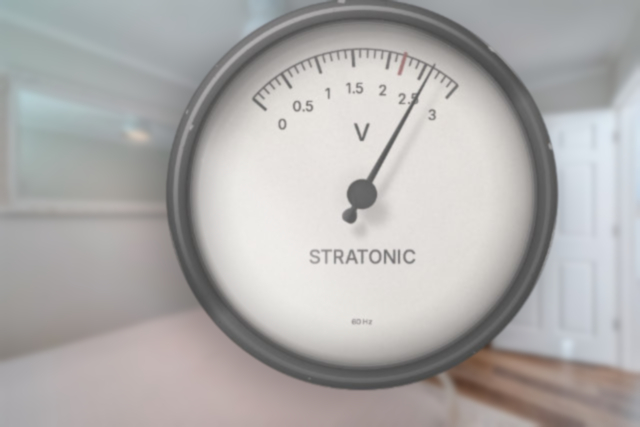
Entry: 2.6; V
